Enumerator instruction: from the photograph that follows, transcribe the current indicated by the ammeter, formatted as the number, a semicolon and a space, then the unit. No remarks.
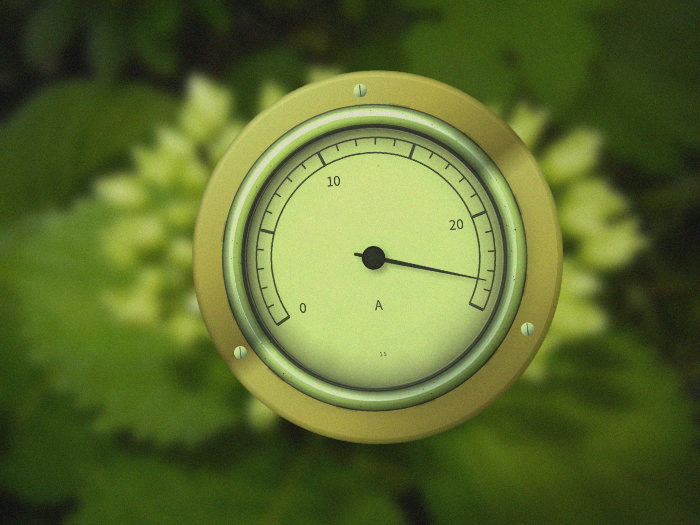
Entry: 23.5; A
